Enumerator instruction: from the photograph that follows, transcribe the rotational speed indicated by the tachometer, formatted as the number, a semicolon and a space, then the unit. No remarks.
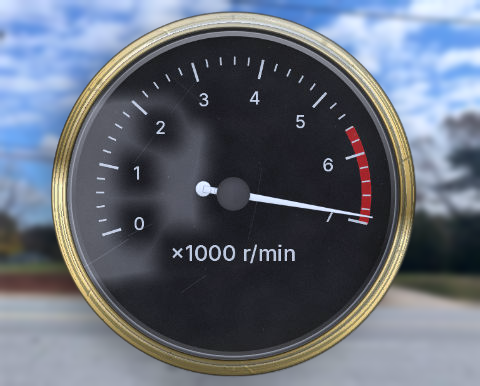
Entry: 6900; rpm
